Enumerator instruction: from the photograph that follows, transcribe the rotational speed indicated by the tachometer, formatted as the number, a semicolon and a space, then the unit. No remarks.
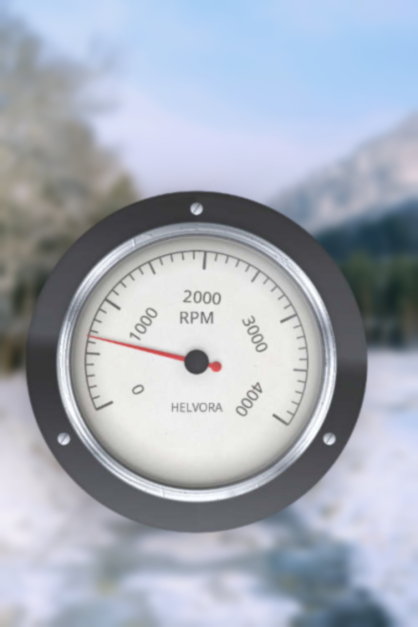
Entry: 650; rpm
